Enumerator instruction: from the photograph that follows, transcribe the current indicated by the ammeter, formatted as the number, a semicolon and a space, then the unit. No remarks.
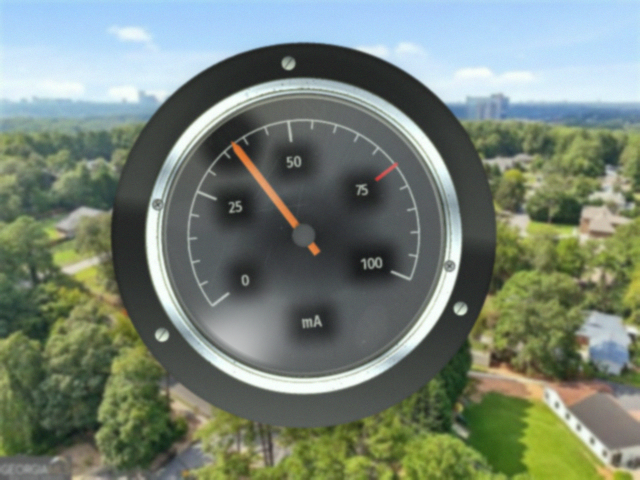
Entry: 37.5; mA
